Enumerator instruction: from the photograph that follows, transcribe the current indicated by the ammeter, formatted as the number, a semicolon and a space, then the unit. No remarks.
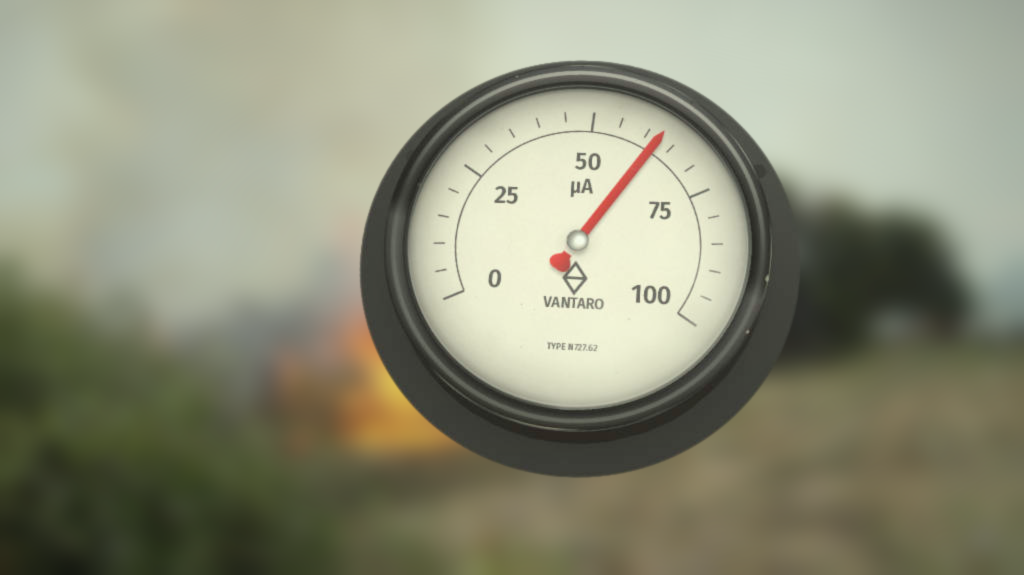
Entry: 62.5; µA
